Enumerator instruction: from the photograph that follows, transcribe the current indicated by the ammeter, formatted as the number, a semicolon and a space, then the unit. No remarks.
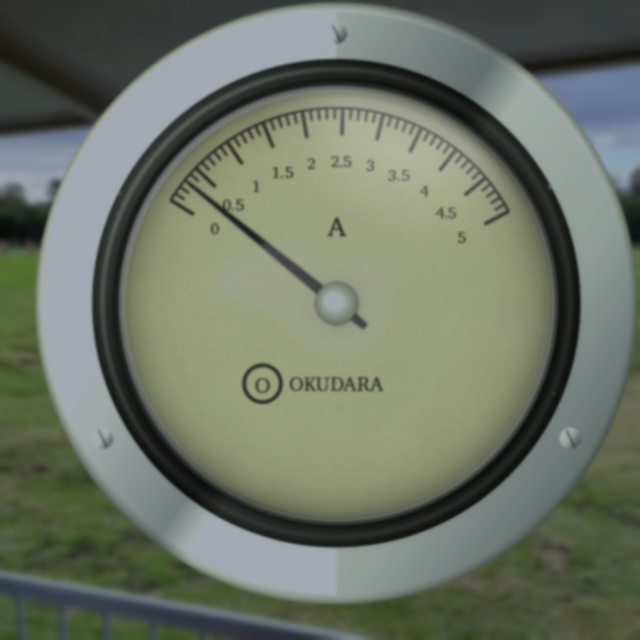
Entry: 0.3; A
